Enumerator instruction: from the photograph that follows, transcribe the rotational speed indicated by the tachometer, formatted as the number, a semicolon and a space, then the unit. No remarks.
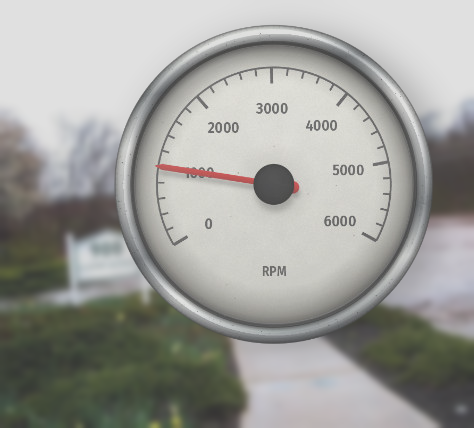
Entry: 1000; rpm
